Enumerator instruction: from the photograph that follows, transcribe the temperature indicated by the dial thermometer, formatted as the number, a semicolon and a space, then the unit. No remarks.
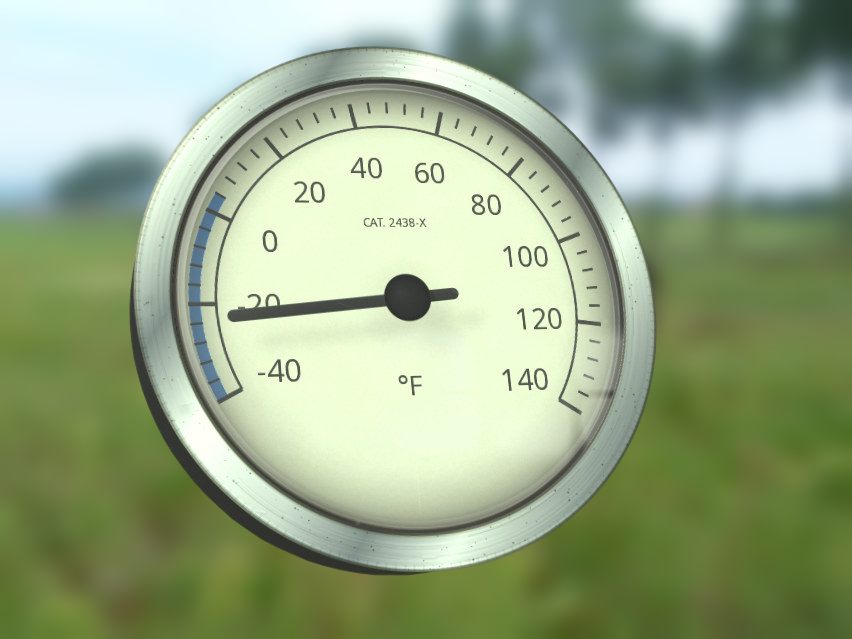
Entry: -24; °F
